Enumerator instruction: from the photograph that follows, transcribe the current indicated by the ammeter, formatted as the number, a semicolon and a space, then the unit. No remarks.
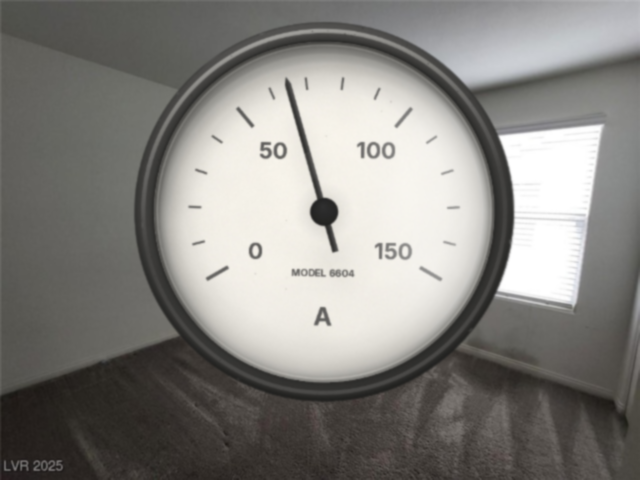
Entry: 65; A
